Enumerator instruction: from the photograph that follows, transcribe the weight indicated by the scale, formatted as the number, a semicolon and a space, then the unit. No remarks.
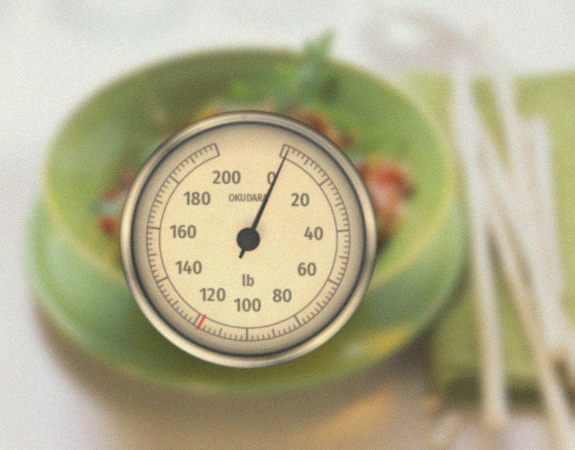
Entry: 2; lb
